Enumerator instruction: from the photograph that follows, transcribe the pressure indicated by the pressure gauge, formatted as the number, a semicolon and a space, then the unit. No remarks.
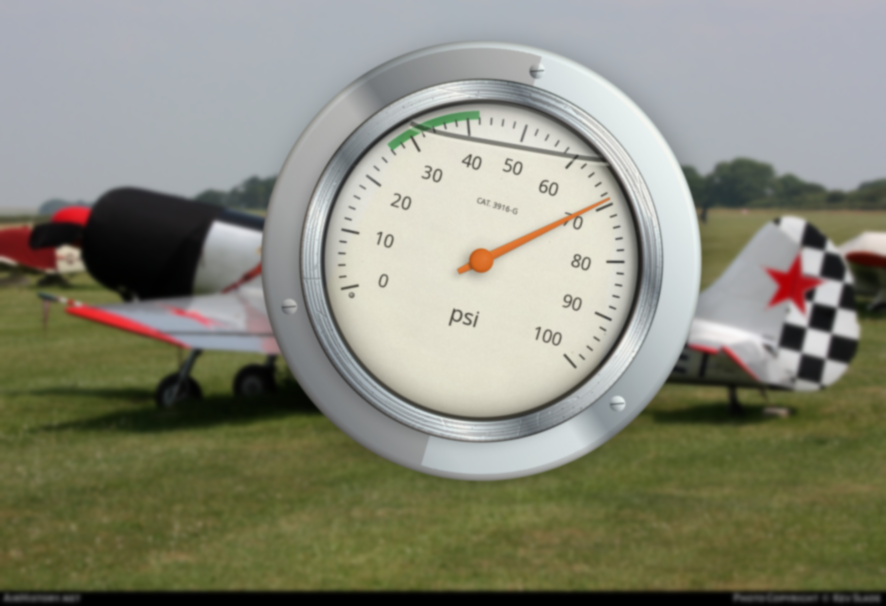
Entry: 69; psi
